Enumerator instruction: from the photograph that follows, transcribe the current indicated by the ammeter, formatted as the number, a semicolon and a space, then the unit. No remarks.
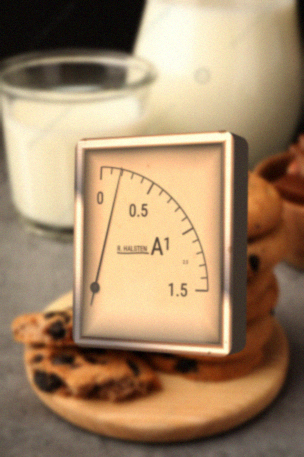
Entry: 0.2; A
